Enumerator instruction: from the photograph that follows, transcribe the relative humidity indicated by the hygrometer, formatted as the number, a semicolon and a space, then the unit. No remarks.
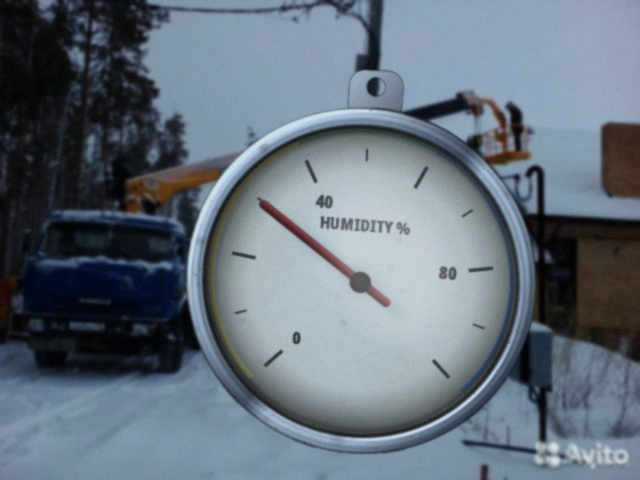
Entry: 30; %
